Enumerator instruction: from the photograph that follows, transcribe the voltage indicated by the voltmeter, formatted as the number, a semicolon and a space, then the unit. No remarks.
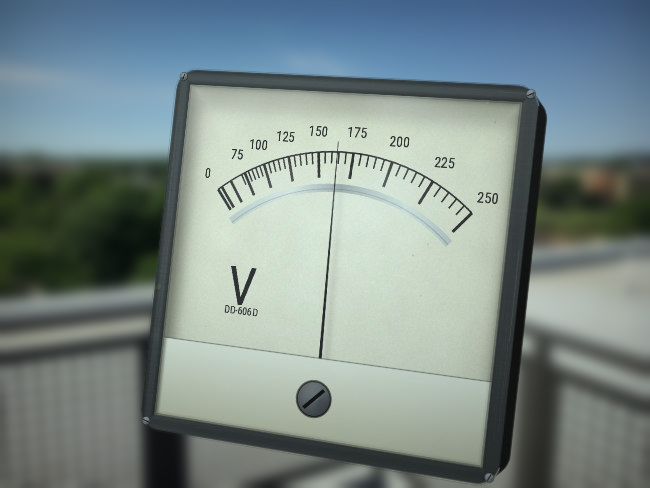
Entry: 165; V
